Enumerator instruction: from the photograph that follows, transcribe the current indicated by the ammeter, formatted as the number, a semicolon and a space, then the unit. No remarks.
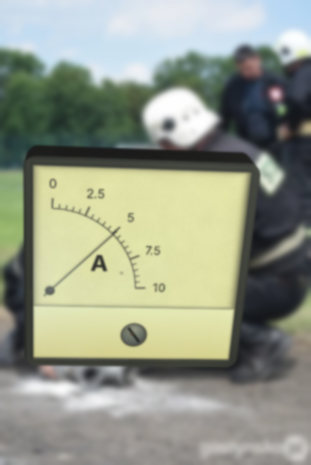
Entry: 5; A
